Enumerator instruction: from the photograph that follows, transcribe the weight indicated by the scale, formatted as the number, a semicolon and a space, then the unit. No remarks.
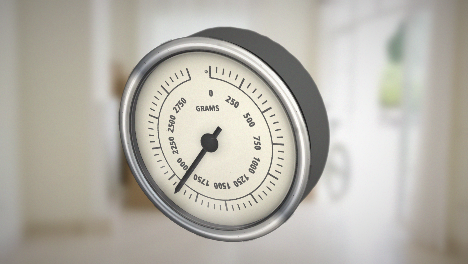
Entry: 1900; g
